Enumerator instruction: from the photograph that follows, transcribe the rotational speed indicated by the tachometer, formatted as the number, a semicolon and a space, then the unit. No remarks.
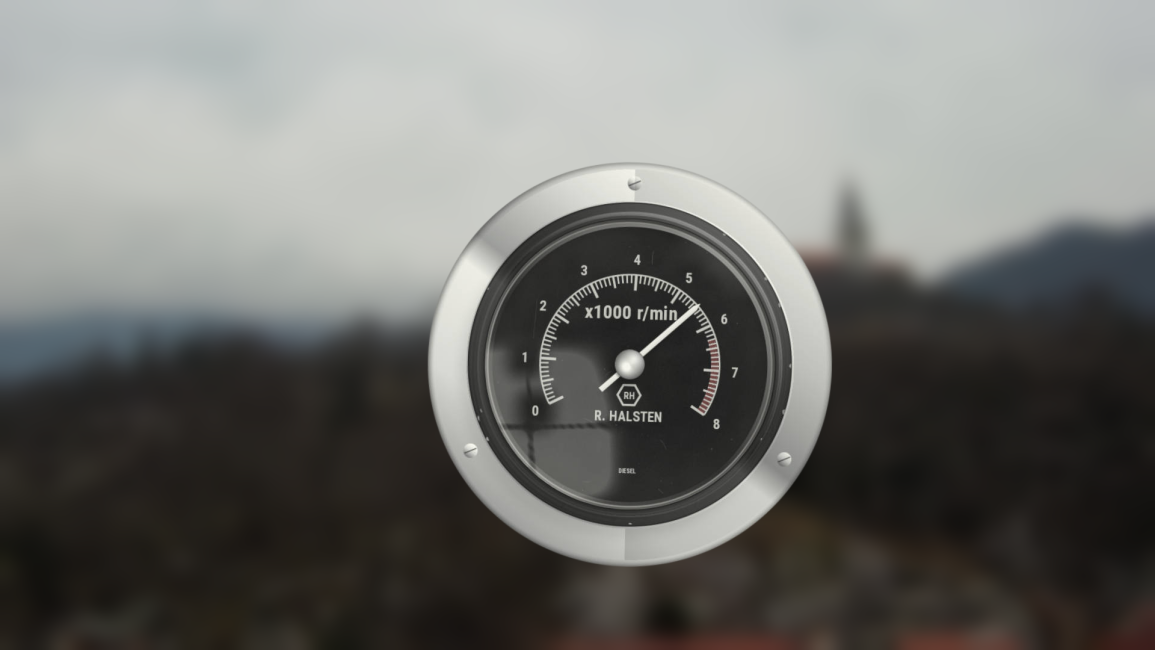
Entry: 5500; rpm
